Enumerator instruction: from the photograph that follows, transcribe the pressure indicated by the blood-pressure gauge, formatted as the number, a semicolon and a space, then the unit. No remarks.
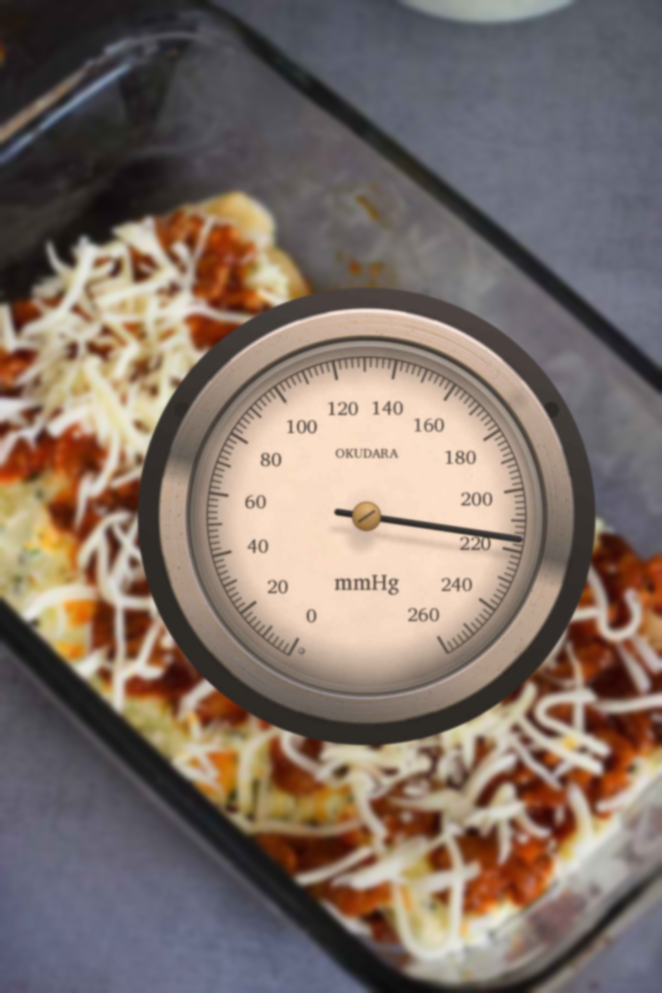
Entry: 216; mmHg
